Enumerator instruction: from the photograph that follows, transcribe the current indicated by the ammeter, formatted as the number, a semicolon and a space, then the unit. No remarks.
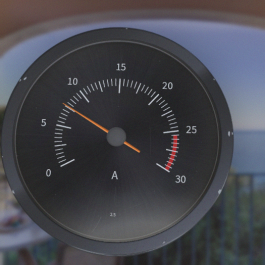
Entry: 7.5; A
